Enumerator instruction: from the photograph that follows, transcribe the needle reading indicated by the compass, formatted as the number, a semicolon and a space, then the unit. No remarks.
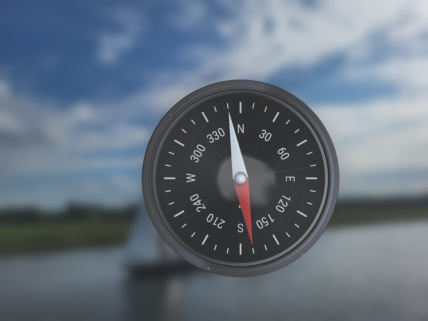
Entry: 170; °
